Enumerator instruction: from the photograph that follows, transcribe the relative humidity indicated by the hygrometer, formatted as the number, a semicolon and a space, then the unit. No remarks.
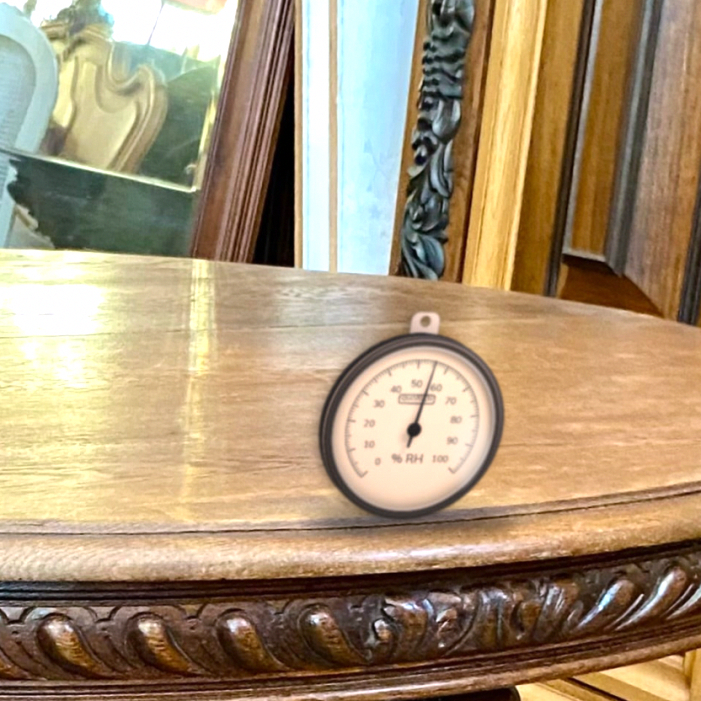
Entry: 55; %
